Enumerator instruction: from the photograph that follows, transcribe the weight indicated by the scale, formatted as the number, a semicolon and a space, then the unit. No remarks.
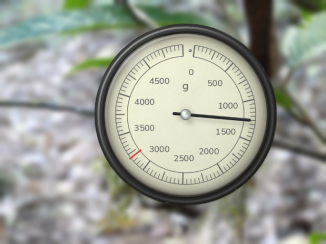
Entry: 1250; g
